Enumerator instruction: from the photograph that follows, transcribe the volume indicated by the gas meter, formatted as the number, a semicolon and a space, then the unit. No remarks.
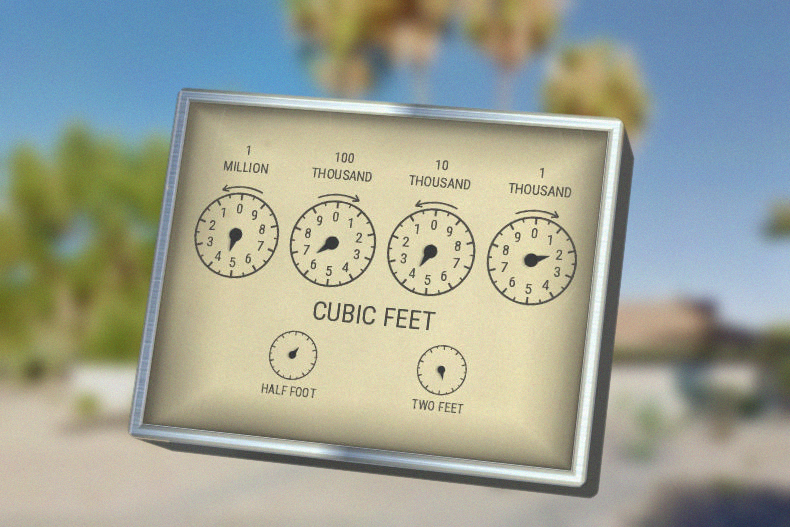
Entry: 464200; ft³
